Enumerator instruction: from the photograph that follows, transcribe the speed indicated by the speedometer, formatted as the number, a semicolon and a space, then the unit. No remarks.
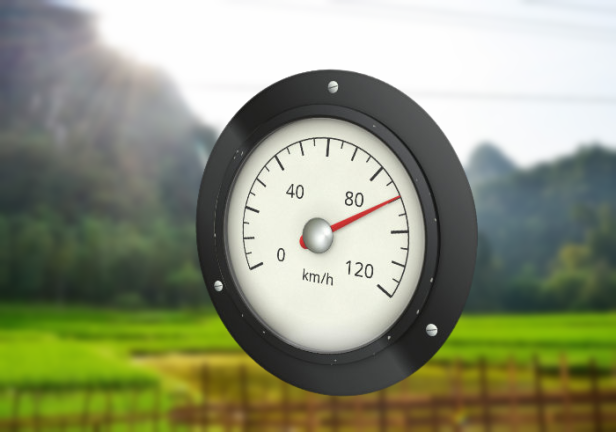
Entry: 90; km/h
